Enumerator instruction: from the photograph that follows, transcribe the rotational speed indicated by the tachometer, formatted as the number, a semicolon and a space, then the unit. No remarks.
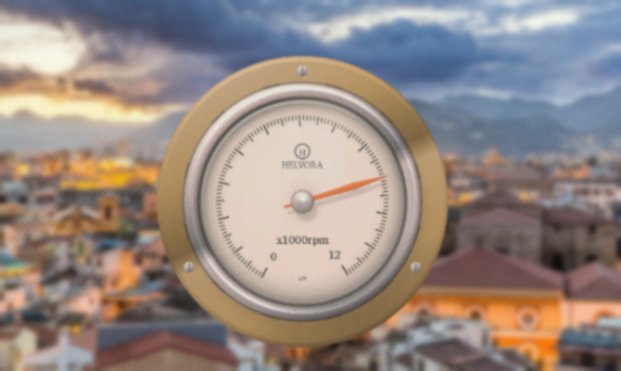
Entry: 9000; rpm
